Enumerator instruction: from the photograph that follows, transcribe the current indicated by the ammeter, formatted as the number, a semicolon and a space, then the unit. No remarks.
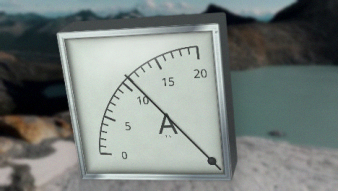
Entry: 11; A
